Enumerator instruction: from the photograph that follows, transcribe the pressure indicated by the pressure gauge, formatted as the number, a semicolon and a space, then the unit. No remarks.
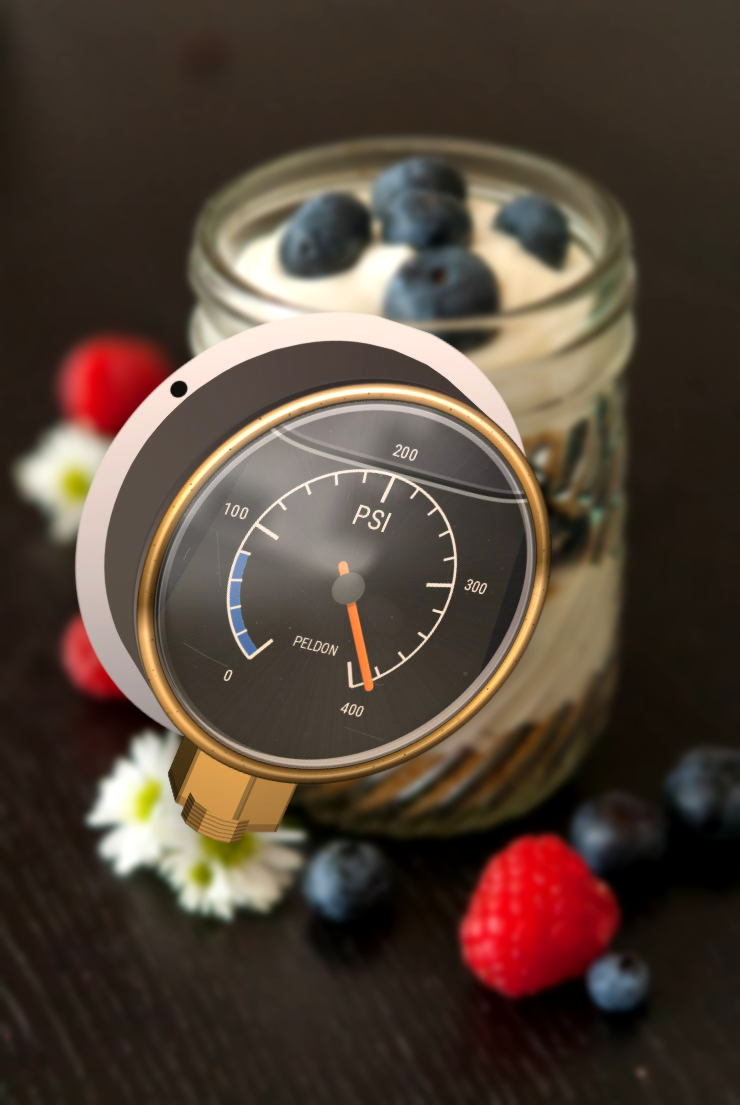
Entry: 390; psi
